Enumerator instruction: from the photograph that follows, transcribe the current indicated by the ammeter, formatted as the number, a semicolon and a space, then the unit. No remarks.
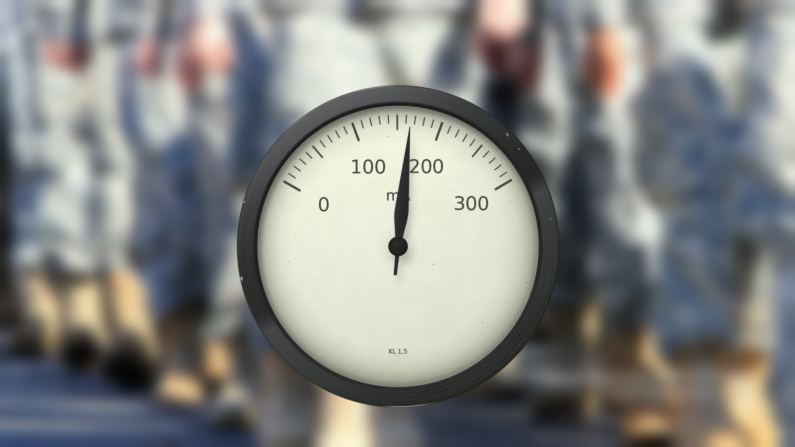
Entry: 165; mA
